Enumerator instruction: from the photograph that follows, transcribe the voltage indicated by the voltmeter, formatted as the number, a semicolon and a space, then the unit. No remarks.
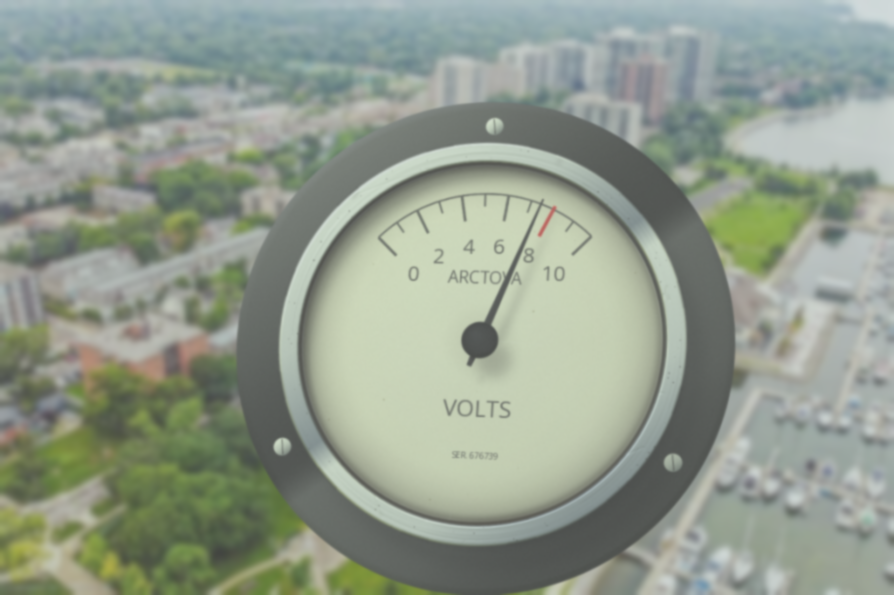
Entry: 7.5; V
